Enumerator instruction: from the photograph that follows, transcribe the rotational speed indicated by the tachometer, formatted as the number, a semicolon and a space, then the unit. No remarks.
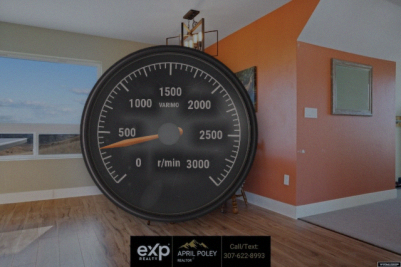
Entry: 350; rpm
